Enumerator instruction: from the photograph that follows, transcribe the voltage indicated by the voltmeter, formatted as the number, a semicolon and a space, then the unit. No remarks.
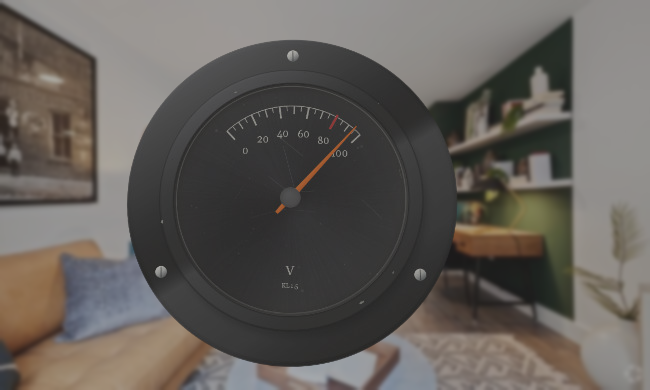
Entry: 95; V
